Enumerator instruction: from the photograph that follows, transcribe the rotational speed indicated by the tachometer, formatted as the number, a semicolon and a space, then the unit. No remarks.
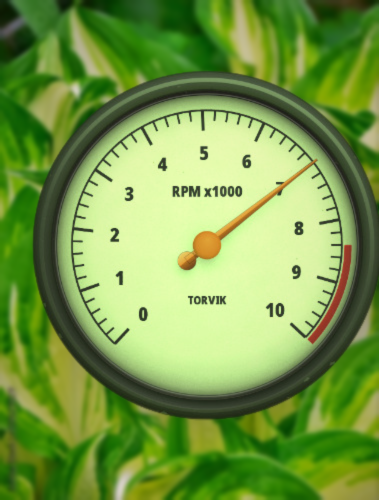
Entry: 7000; rpm
